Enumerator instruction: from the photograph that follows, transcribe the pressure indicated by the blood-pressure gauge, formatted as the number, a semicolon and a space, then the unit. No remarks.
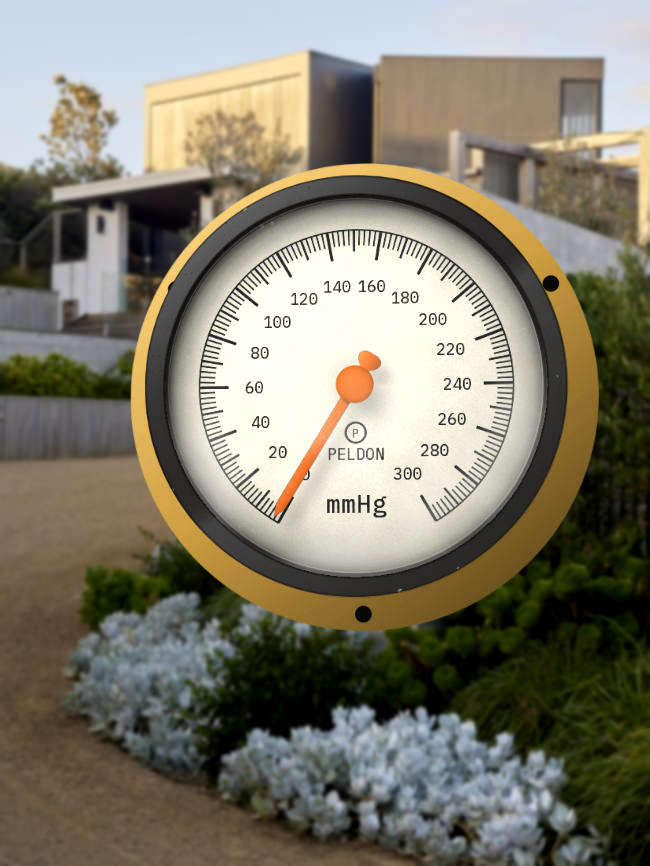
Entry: 2; mmHg
